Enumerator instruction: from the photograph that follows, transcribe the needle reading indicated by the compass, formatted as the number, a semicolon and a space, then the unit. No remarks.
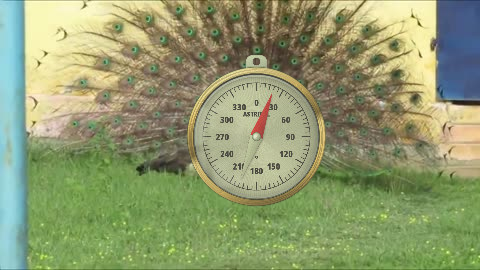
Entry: 20; °
